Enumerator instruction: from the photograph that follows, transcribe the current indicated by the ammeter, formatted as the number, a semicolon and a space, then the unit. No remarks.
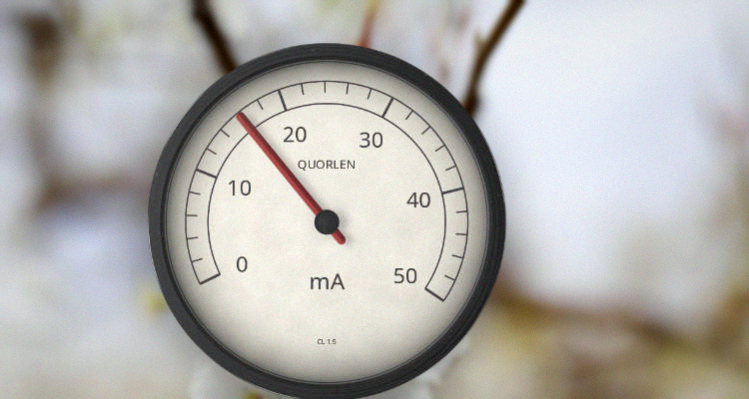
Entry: 16; mA
